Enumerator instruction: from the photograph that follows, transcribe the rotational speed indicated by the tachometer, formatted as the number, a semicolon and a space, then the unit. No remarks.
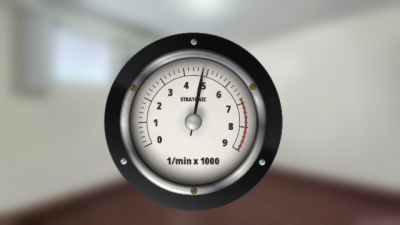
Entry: 4800; rpm
